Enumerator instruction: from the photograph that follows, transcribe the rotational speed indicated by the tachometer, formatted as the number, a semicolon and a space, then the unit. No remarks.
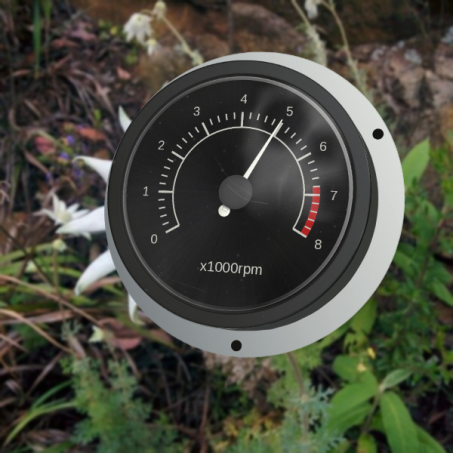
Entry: 5000; rpm
